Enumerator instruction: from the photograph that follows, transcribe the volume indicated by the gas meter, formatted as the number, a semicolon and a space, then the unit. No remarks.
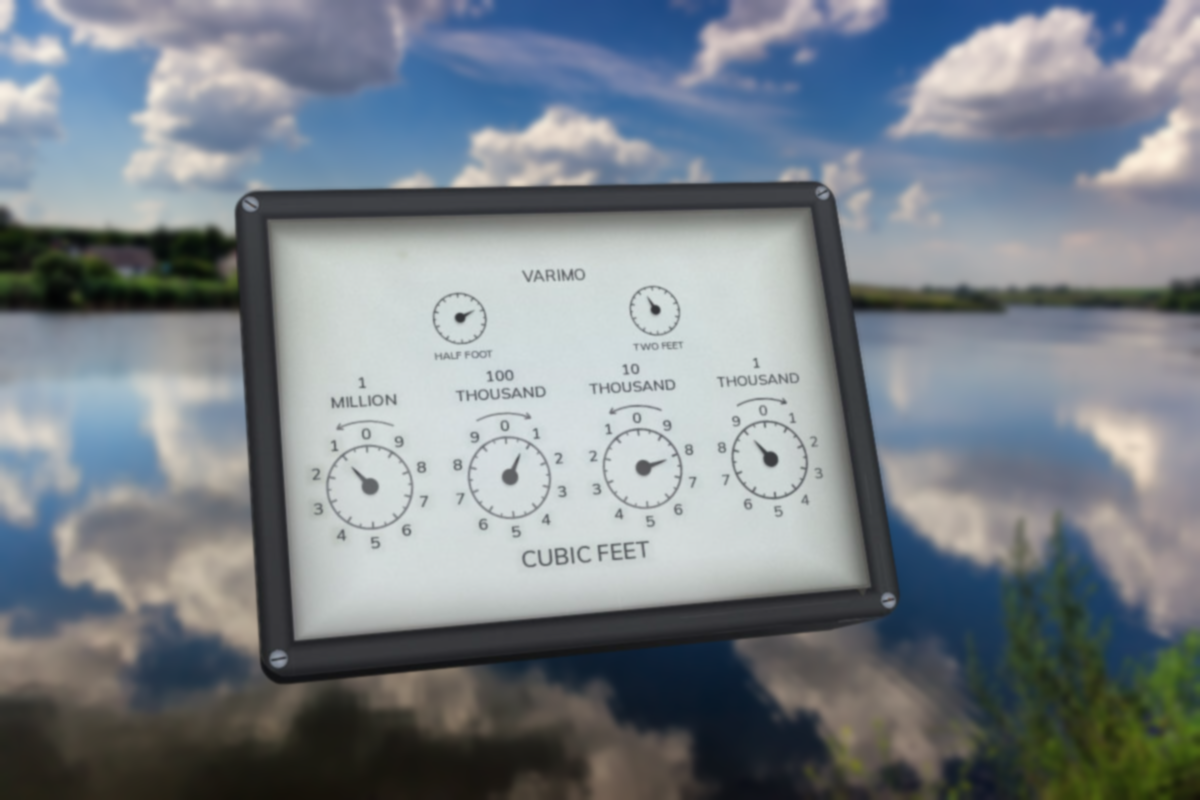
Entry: 107900; ft³
